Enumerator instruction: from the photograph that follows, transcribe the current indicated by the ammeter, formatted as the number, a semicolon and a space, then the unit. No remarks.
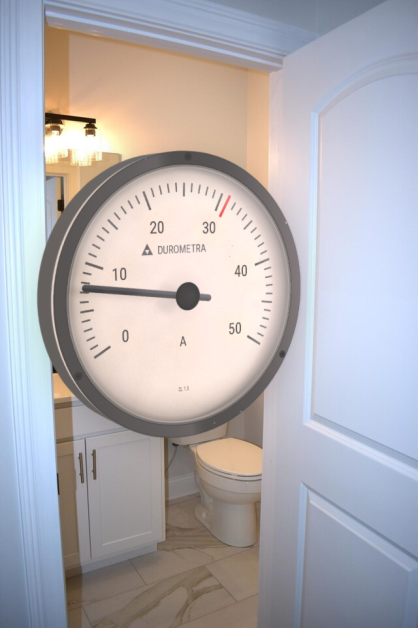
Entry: 7.5; A
